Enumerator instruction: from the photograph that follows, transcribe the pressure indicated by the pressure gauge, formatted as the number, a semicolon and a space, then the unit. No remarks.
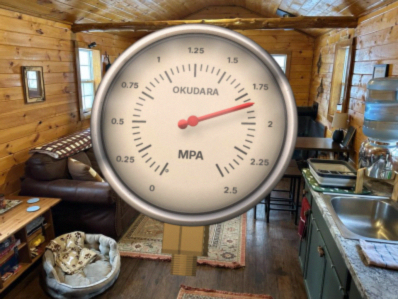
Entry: 1.85; MPa
